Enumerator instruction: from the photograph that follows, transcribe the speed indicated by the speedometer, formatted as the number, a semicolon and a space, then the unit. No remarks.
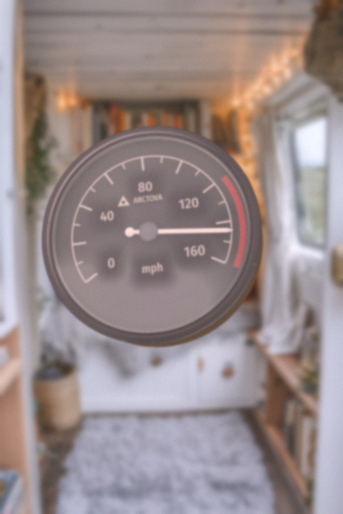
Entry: 145; mph
